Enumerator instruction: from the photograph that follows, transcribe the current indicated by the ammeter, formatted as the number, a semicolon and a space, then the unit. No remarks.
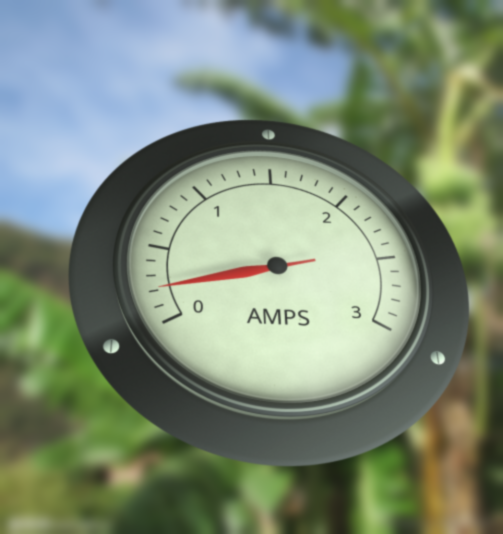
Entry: 0.2; A
